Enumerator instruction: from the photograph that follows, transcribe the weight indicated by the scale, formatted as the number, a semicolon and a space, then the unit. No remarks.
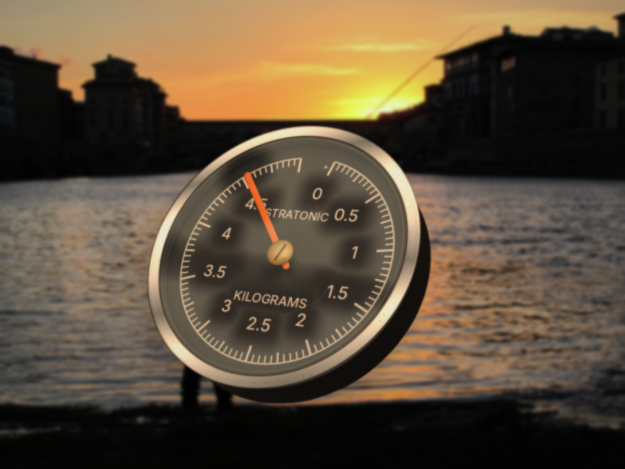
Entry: 4.55; kg
